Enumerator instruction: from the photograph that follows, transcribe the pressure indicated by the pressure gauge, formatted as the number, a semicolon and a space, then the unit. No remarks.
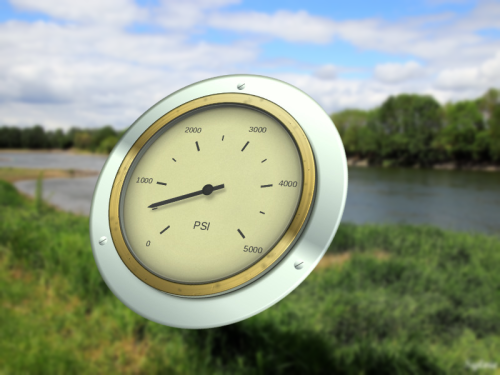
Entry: 500; psi
